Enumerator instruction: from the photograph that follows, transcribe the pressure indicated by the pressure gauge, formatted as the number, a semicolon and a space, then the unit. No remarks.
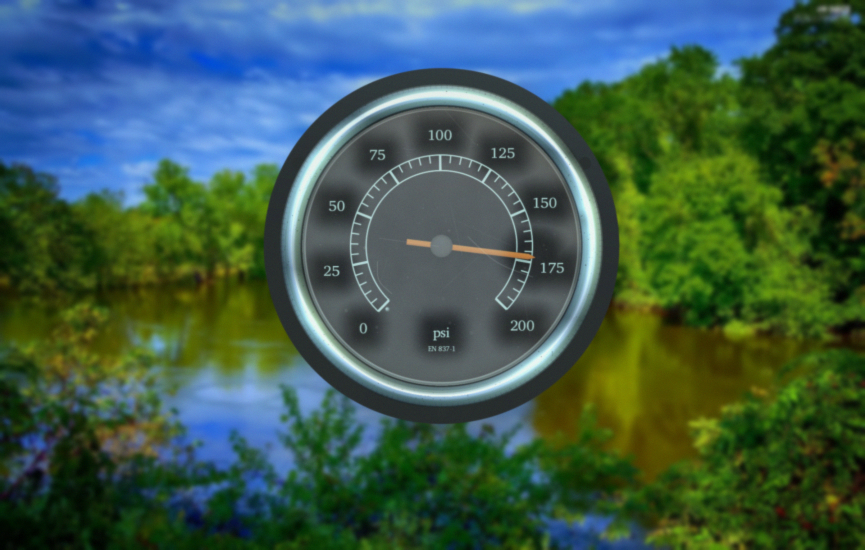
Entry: 172.5; psi
